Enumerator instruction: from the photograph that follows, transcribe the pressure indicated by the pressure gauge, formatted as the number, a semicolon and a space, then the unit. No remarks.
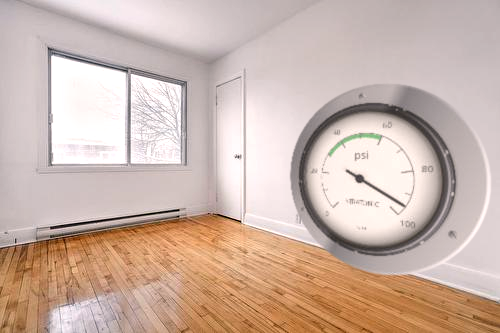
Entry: 95; psi
